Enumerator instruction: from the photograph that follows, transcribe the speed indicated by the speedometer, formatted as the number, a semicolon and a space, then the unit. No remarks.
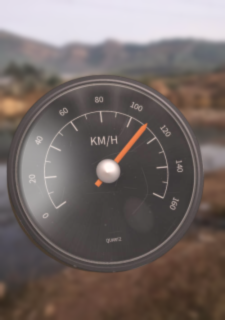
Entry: 110; km/h
